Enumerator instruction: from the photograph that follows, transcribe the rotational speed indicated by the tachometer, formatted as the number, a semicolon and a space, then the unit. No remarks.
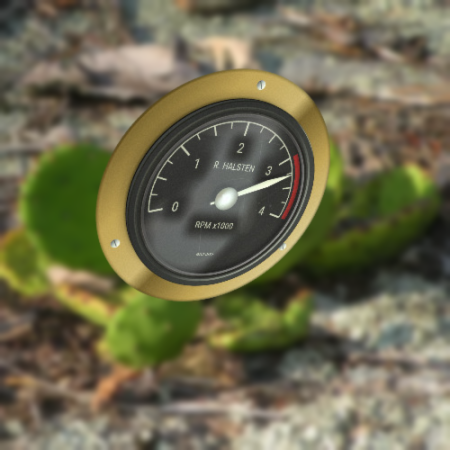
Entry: 3250; rpm
